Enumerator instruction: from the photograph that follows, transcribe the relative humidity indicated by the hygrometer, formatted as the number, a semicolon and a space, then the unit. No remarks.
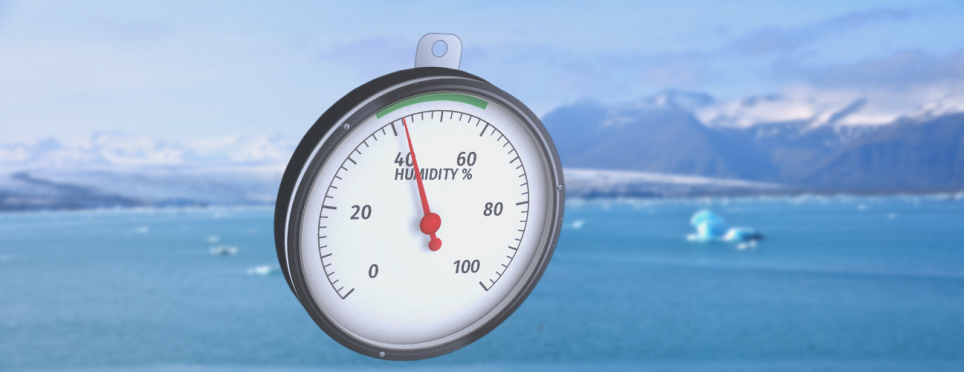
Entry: 42; %
